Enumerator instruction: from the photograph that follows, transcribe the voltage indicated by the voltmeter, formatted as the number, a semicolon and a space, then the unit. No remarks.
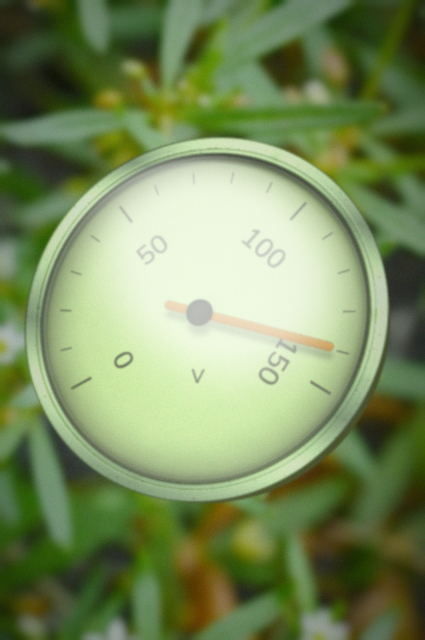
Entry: 140; V
